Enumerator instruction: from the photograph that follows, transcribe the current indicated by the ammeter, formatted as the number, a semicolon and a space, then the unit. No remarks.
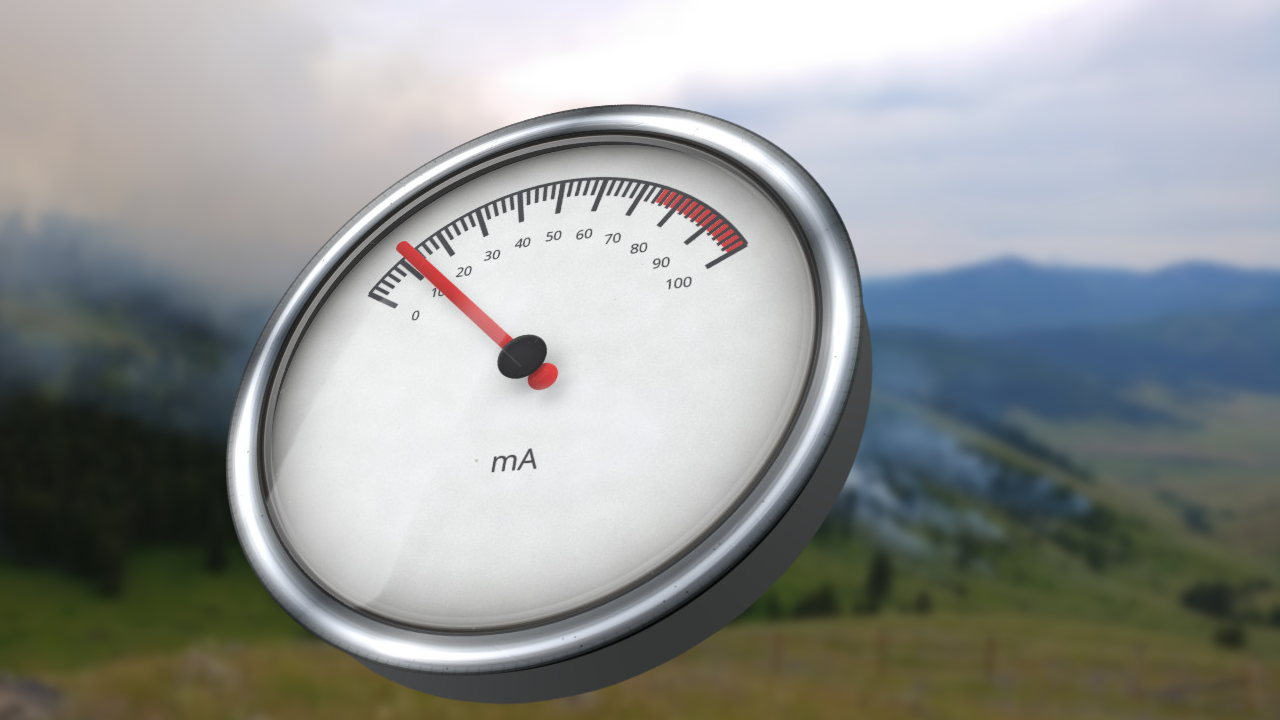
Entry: 12; mA
